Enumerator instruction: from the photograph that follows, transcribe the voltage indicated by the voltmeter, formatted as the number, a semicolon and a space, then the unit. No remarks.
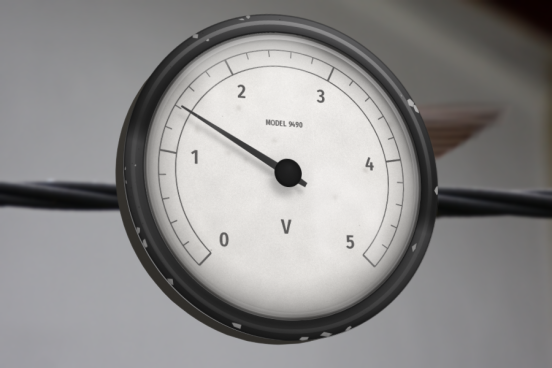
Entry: 1.4; V
